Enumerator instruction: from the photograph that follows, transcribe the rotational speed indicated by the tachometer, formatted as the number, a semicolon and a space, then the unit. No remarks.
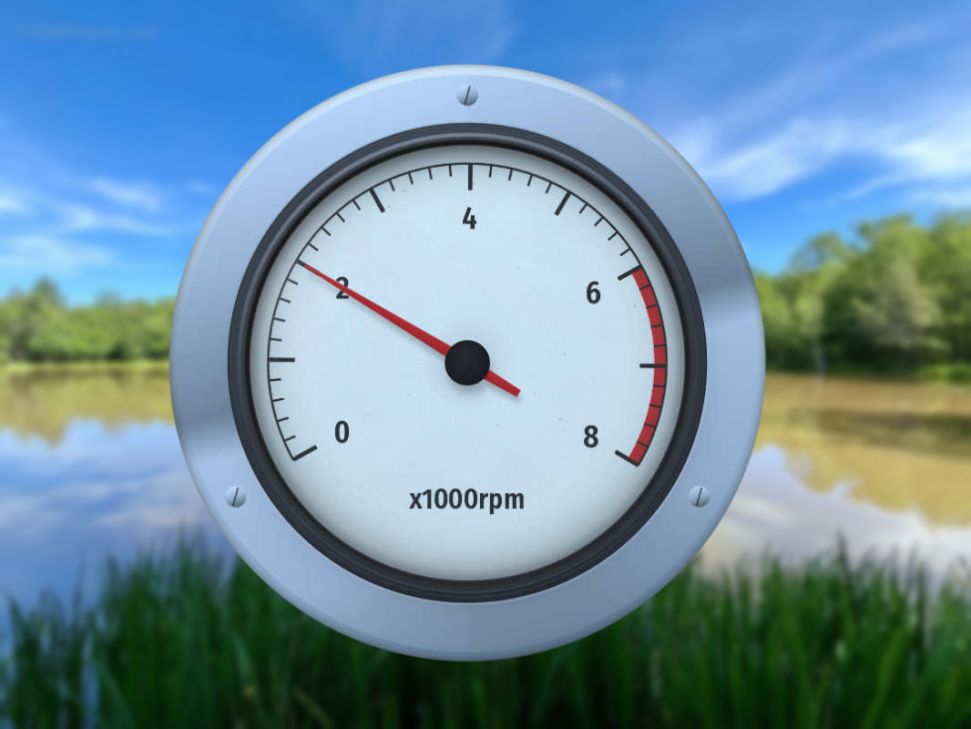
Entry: 2000; rpm
